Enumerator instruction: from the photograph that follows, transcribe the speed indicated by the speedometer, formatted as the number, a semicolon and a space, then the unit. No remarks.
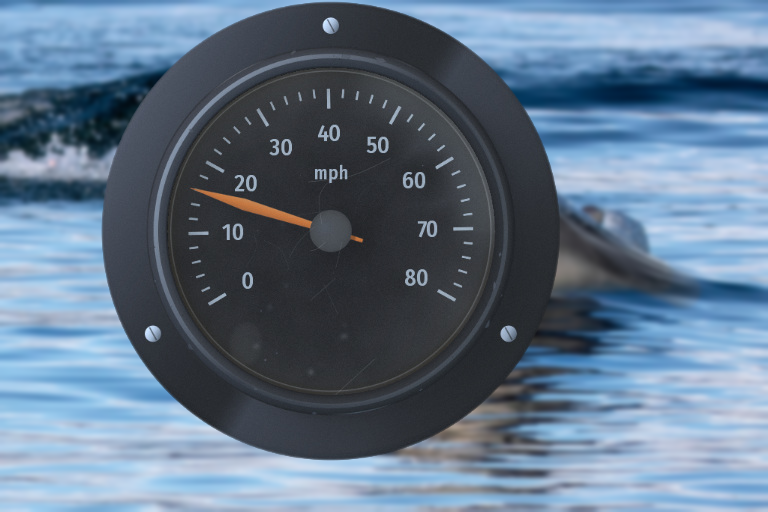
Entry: 16; mph
